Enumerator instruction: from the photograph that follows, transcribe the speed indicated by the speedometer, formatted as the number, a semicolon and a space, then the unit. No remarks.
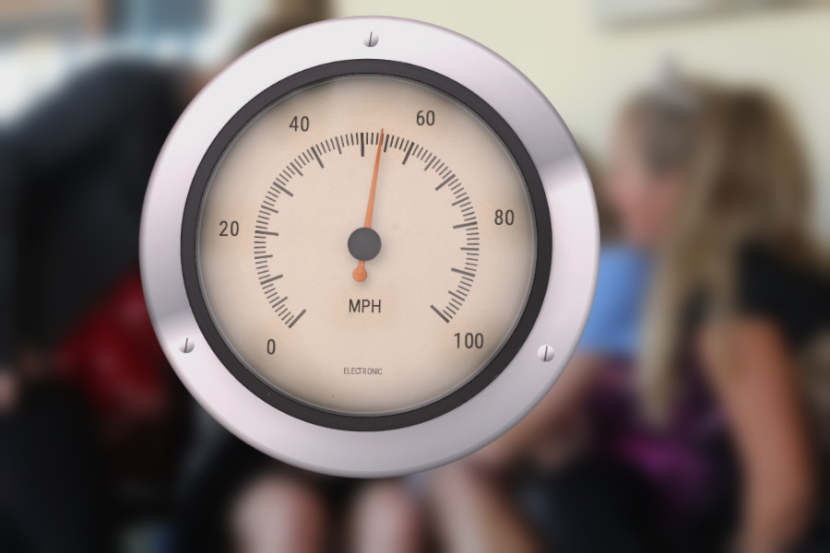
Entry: 54; mph
